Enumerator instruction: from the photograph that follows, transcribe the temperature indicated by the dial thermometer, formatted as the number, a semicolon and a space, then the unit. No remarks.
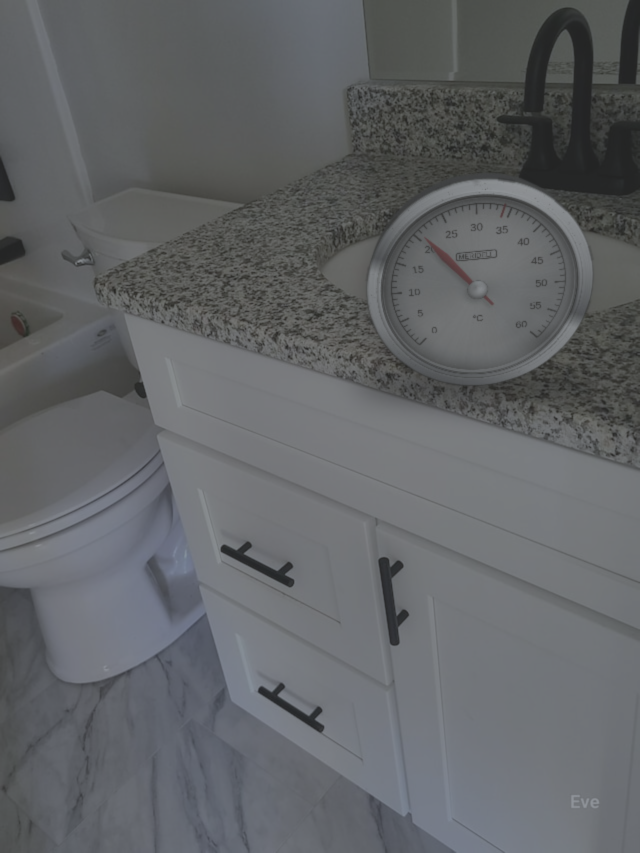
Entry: 21; °C
